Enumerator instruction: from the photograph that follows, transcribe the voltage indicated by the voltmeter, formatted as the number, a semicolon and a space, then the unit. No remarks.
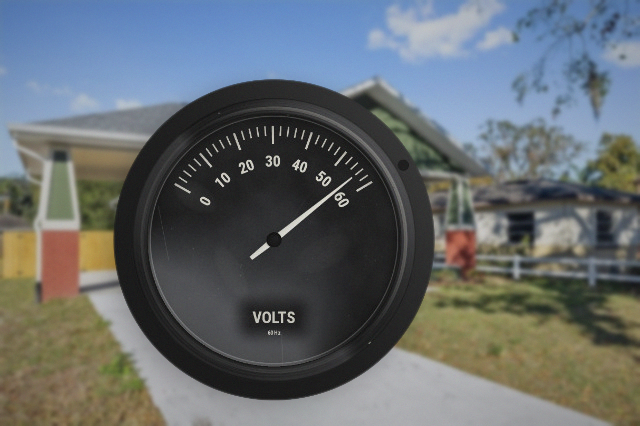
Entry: 56; V
